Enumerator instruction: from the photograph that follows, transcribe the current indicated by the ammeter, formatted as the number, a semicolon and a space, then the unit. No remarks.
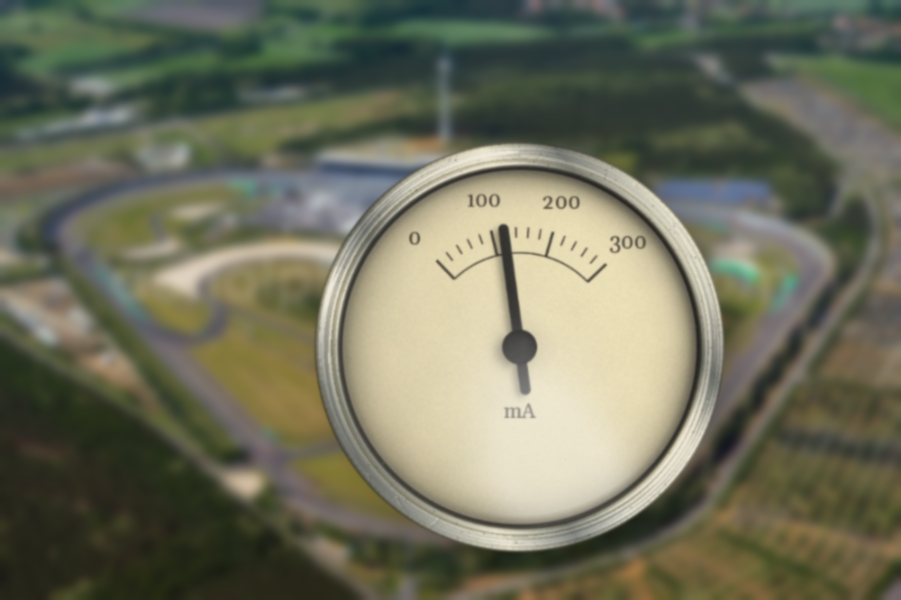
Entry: 120; mA
